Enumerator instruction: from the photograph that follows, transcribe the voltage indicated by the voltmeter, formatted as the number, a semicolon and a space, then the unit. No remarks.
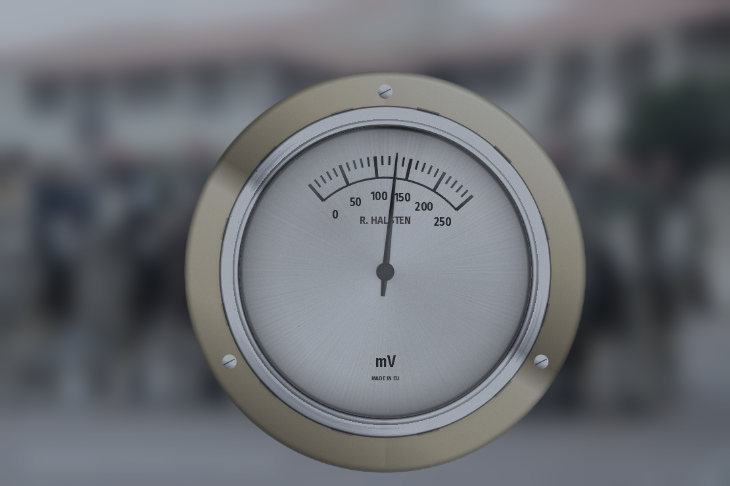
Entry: 130; mV
